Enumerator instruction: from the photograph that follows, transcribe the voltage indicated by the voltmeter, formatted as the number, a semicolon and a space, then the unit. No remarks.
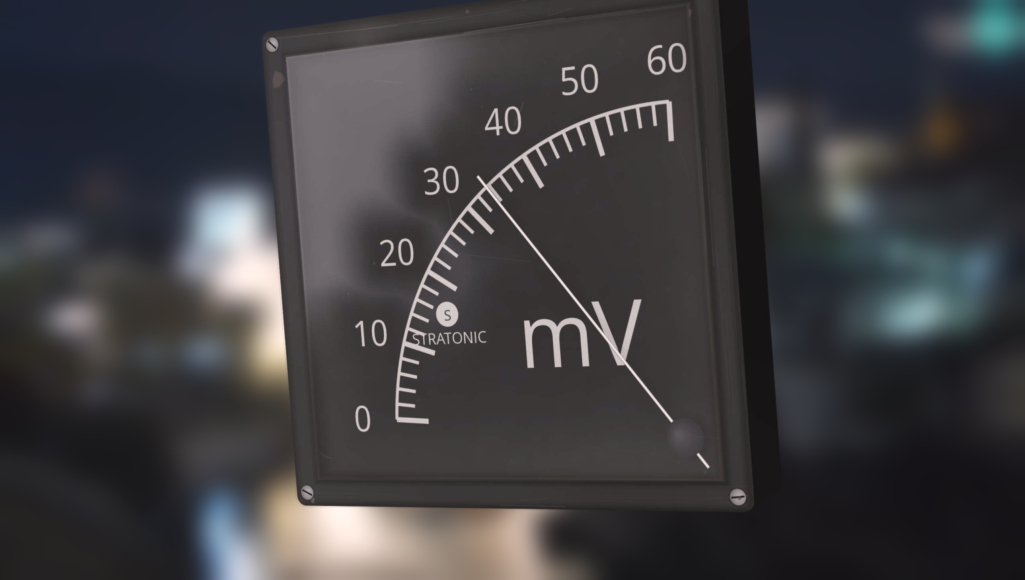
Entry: 34; mV
